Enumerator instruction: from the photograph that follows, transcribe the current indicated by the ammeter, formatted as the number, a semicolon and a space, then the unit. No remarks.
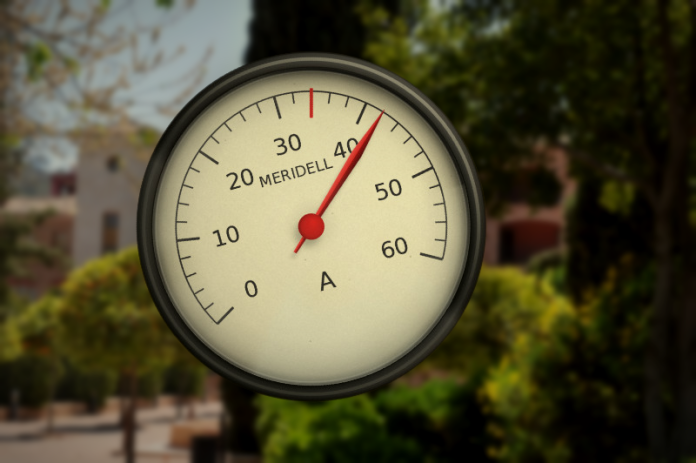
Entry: 42; A
